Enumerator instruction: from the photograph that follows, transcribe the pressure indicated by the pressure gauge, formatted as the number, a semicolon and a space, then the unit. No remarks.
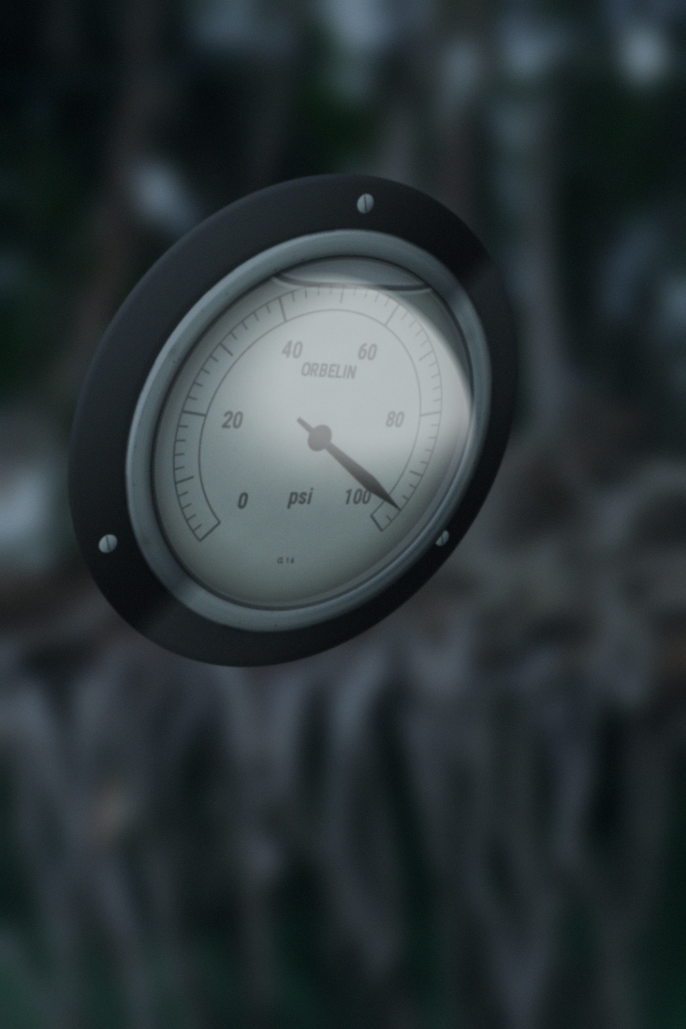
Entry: 96; psi
